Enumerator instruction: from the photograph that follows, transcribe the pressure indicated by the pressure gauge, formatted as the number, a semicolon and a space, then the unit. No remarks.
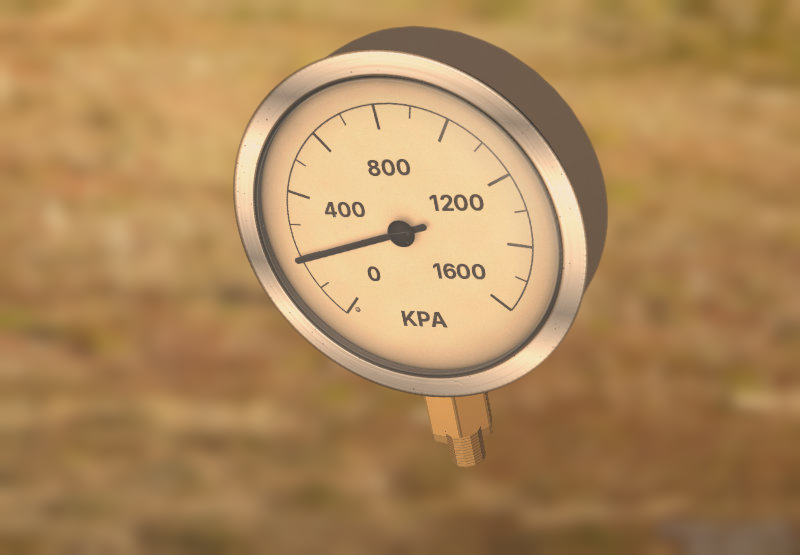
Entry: 200; kPa
